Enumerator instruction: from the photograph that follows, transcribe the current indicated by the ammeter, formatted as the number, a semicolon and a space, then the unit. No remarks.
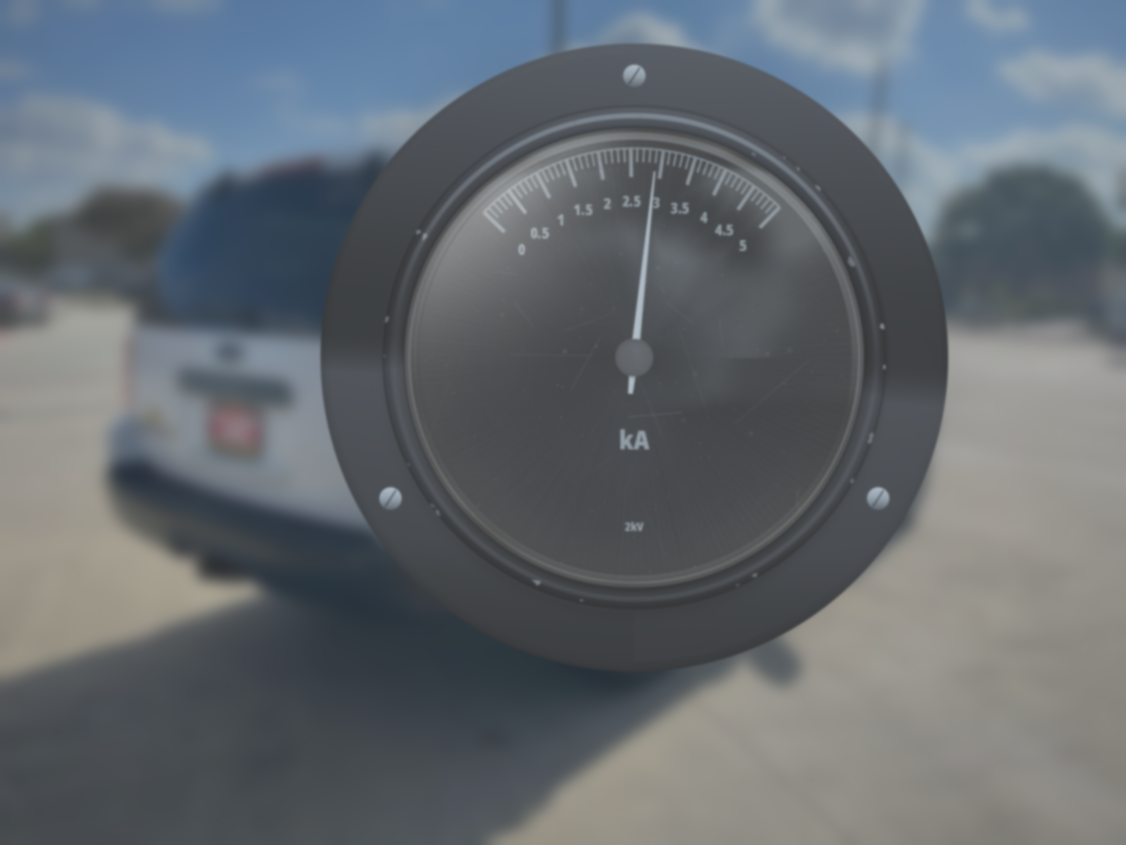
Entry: 2.9; kA
